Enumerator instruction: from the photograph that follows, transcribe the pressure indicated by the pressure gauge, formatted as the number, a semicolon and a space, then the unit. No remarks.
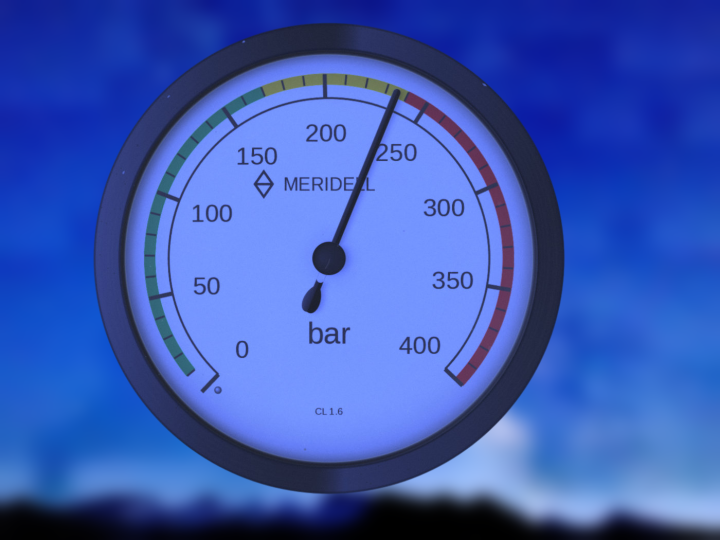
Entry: 235; bar
